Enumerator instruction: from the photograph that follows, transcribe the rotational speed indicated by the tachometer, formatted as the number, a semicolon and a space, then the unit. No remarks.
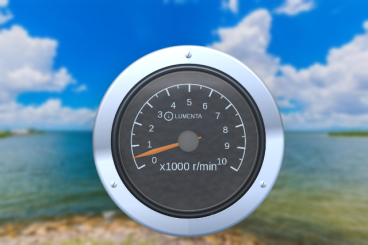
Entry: 500; rpm
